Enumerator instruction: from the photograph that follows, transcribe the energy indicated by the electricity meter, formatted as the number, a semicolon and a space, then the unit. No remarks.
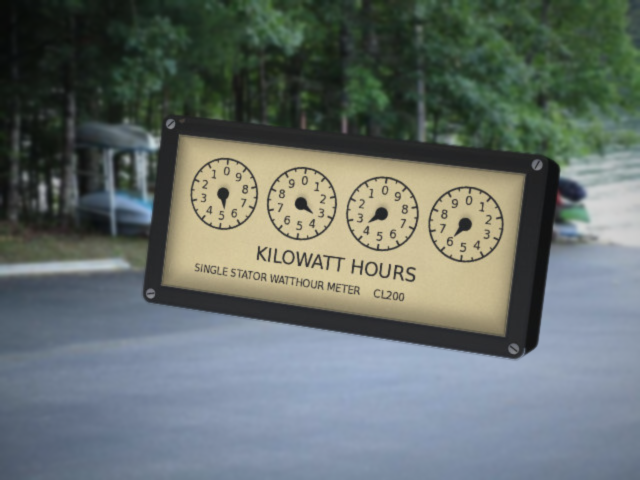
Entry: 5336; kWh
